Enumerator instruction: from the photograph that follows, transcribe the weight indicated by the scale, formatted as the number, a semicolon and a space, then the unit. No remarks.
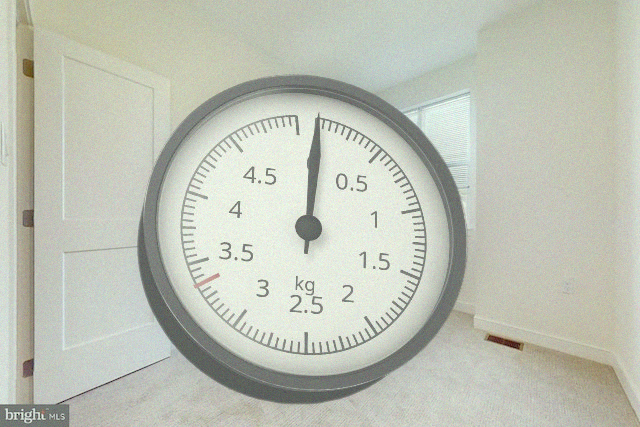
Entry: 0; kg
